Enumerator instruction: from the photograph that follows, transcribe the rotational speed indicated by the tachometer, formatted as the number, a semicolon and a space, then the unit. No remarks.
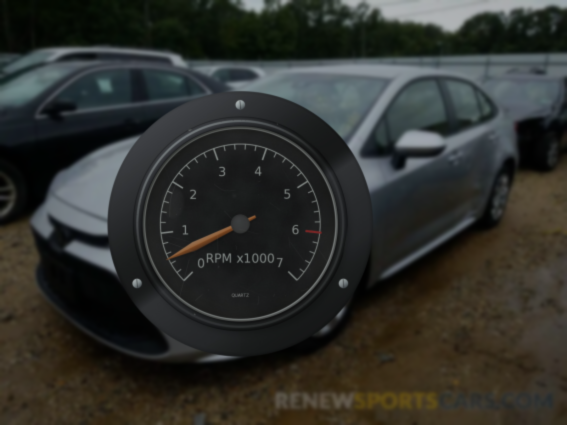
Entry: 500; rpm
